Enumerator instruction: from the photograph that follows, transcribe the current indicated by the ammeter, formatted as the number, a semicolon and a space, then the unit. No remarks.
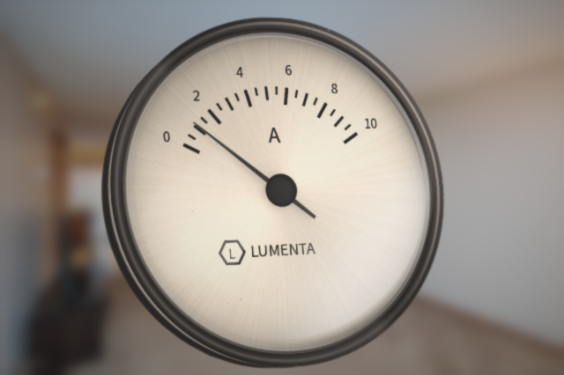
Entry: 1; A
